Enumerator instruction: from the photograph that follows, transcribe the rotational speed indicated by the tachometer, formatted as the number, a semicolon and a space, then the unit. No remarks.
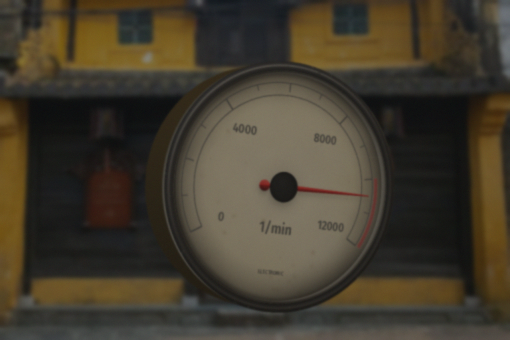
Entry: 10500; rpm
